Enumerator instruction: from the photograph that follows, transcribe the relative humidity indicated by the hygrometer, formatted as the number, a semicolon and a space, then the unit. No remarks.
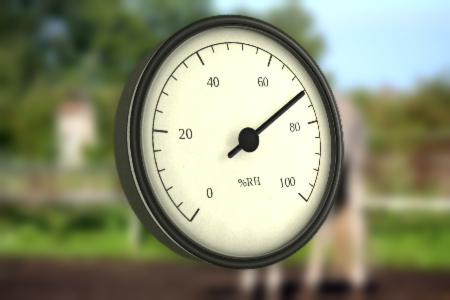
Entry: 72; %
